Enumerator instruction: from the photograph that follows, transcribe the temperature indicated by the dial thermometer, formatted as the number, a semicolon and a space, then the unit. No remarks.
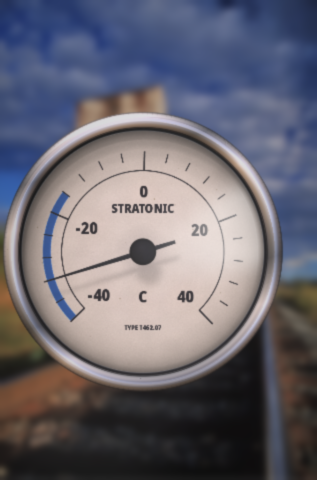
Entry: -32; °C
